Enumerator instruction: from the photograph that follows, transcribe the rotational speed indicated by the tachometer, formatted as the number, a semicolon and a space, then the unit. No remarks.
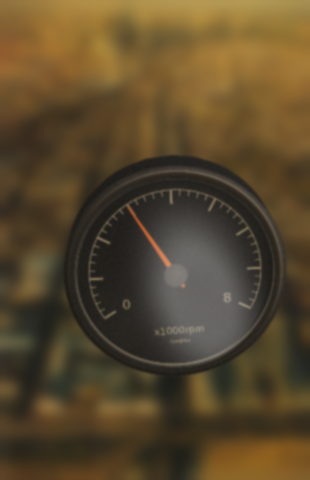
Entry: 3000; rpm
